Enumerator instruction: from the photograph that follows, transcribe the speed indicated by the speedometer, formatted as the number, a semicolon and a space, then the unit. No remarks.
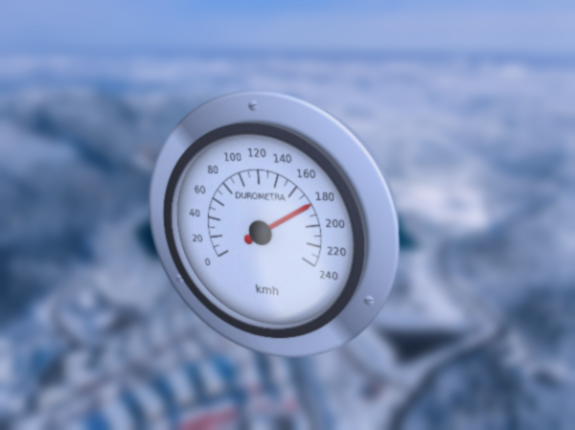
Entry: 180; km/h
